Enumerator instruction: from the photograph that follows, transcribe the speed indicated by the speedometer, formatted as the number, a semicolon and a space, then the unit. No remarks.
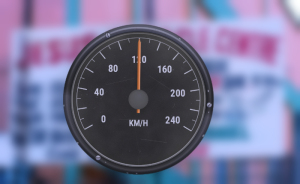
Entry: 120; km/h
